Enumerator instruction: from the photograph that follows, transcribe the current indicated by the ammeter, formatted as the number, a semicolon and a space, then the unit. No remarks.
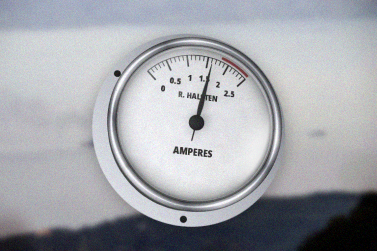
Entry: 1.6; A
